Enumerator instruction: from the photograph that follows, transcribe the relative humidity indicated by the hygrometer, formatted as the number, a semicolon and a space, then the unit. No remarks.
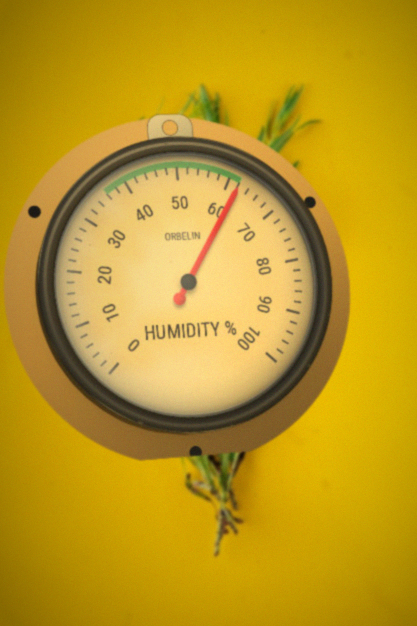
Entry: 62; %
